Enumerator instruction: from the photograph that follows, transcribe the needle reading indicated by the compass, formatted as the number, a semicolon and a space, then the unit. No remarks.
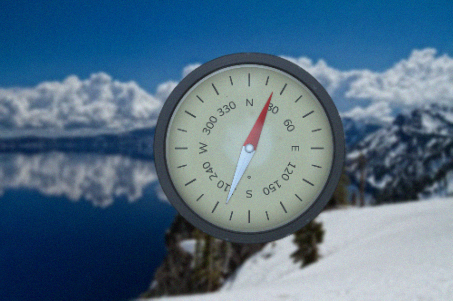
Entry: 22.5; °
